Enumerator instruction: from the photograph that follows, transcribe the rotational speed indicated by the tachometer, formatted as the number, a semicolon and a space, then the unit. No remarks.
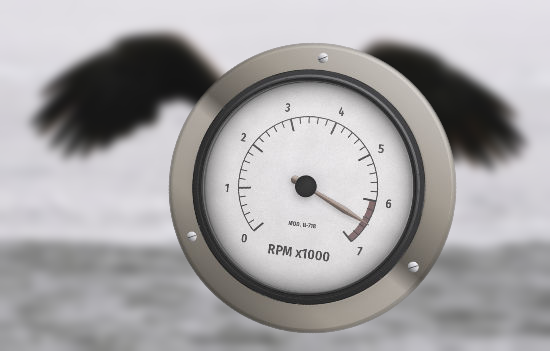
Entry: 6500; rpm
